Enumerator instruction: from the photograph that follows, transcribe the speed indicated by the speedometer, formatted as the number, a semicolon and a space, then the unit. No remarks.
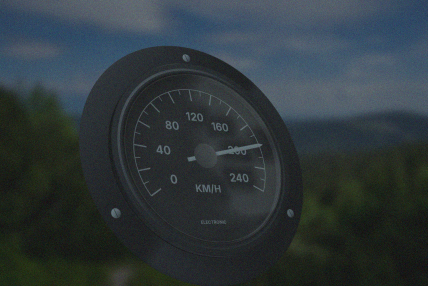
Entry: 200; km/h
